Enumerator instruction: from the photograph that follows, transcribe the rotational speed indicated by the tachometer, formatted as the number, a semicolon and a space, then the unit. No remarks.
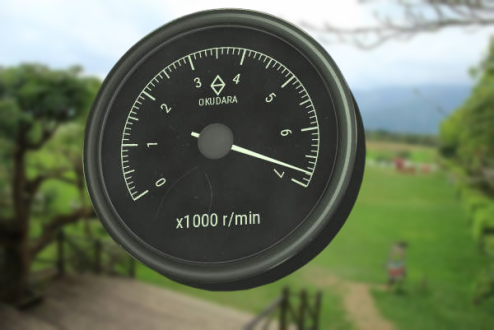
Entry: 6800; rpm
